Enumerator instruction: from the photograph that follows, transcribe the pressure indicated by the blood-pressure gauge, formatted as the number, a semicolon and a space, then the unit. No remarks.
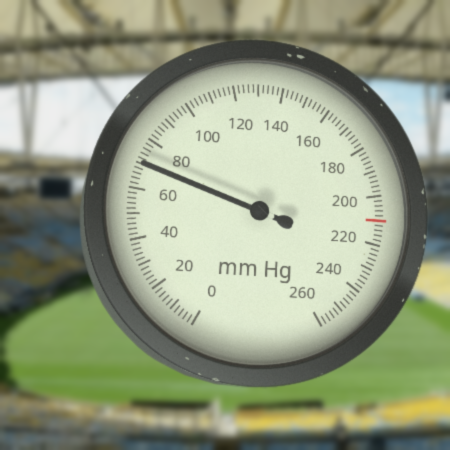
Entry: 70; mmHg
